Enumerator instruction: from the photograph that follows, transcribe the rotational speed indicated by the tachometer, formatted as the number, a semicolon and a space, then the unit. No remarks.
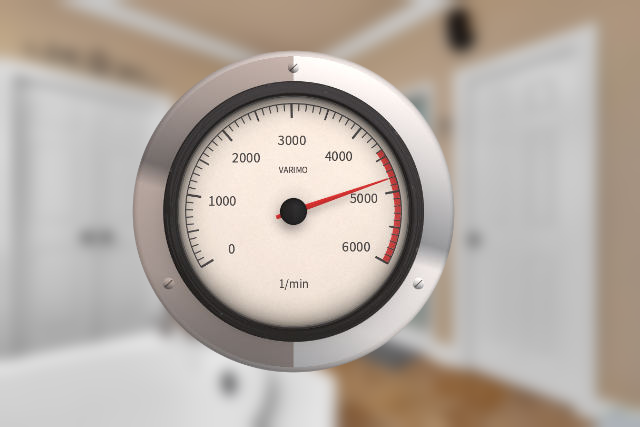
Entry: 4800; rpm
